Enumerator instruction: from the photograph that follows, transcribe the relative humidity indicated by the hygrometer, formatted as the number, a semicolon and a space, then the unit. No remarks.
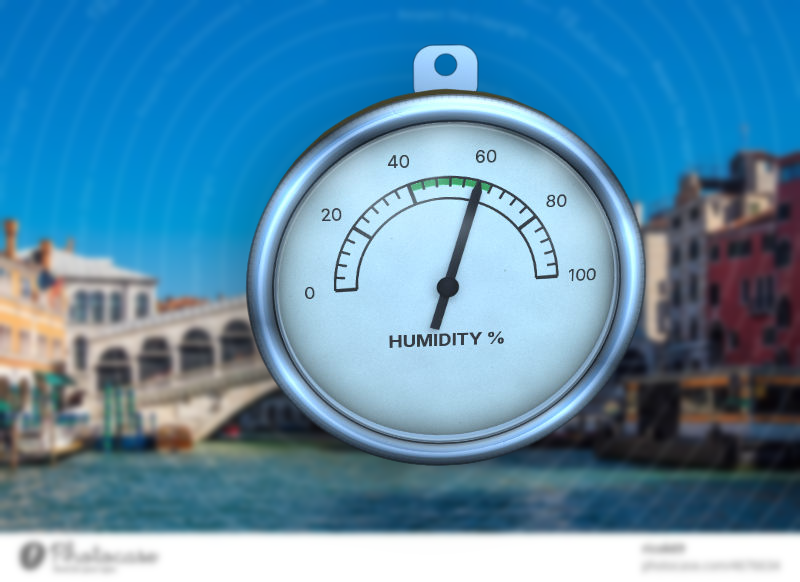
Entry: 60; %
